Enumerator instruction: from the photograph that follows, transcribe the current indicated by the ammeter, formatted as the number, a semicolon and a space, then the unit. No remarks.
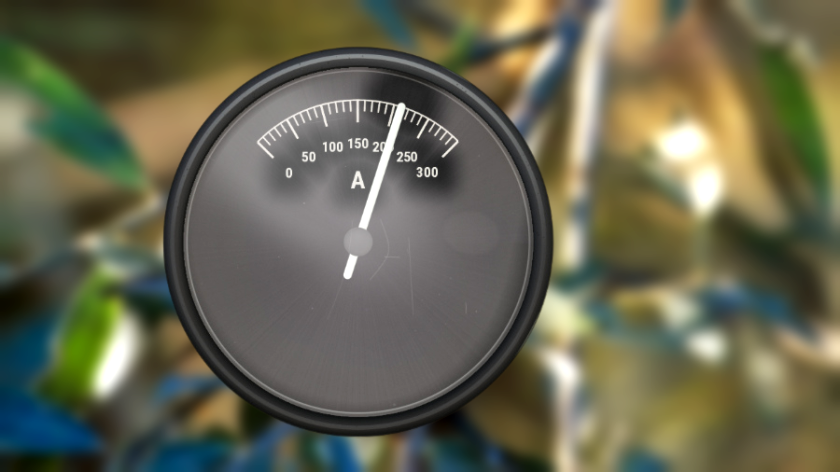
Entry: 210; A
